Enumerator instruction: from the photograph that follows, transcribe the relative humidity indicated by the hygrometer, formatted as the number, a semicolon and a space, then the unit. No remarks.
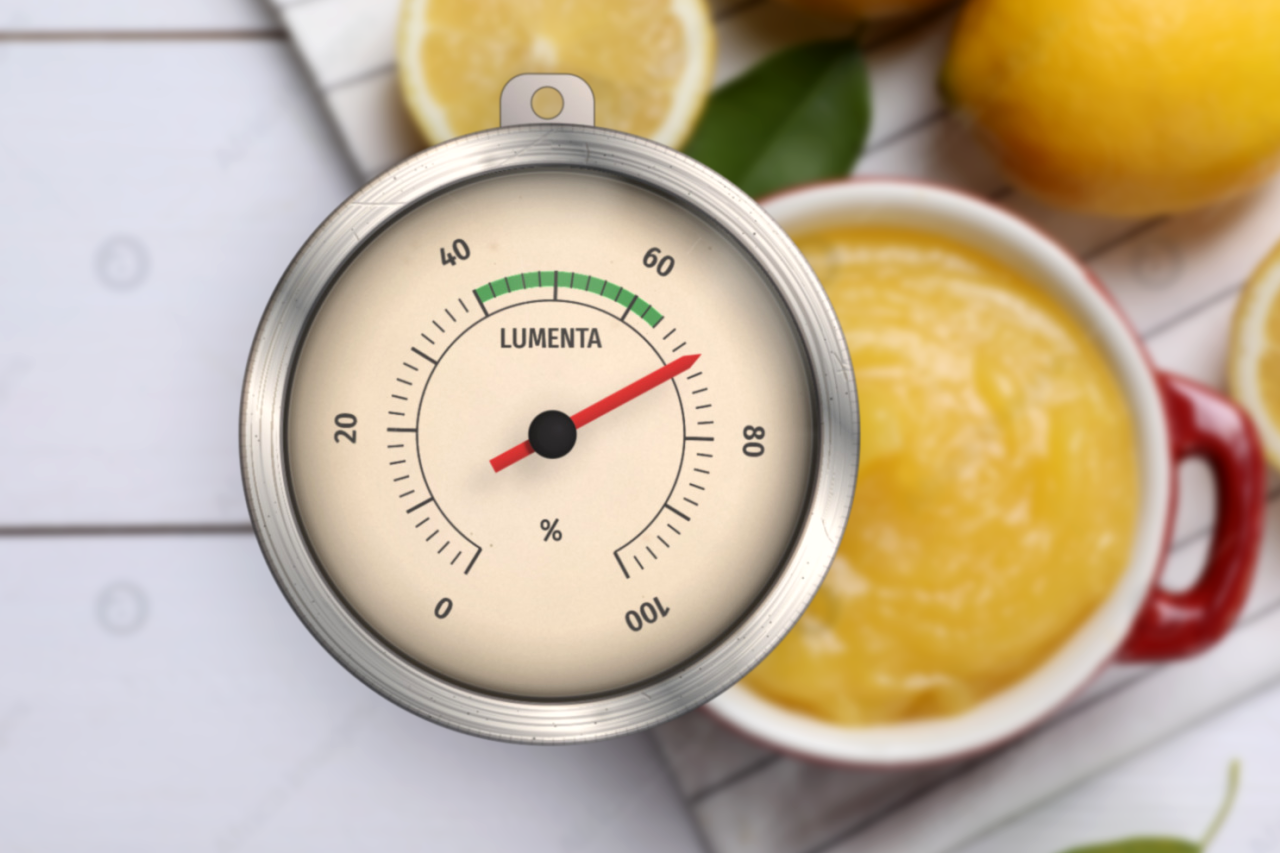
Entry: 70; %
